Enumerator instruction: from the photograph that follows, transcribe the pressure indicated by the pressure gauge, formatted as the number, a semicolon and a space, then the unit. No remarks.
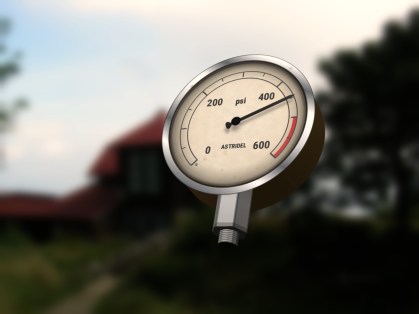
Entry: 450; psi
